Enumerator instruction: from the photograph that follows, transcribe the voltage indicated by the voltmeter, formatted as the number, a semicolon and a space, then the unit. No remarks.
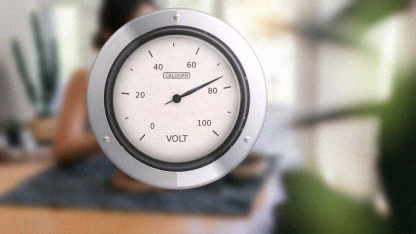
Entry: 75; V
